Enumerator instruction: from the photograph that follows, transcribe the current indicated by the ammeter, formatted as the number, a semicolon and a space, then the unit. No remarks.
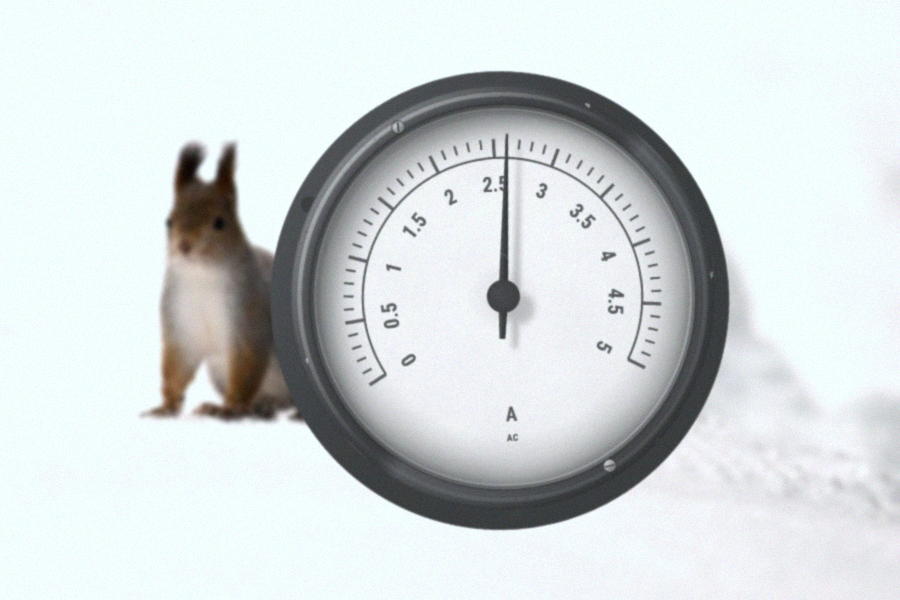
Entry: 2.6; A
